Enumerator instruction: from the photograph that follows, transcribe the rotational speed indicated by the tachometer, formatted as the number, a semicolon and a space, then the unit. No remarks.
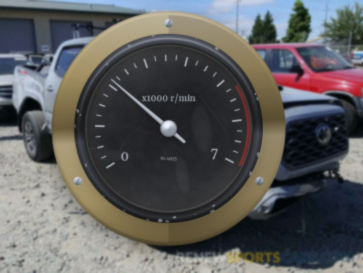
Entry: 2125; rpm
